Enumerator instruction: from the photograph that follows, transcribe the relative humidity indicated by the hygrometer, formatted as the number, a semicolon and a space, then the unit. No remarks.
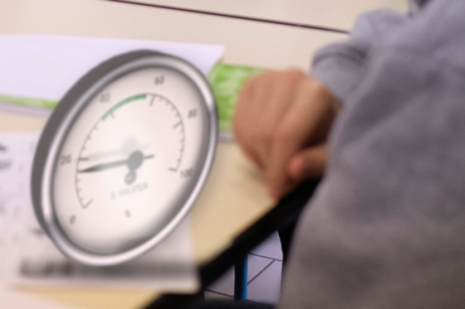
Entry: 16; %
